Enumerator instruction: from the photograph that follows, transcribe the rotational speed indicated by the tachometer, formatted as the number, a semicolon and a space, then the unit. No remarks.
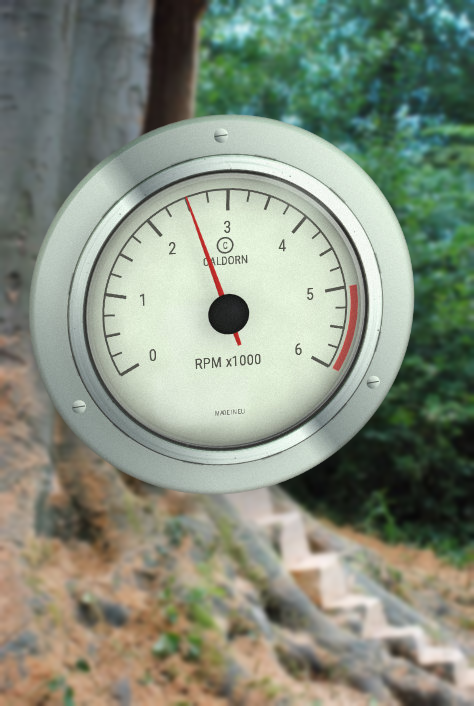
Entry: 2500; rpm
